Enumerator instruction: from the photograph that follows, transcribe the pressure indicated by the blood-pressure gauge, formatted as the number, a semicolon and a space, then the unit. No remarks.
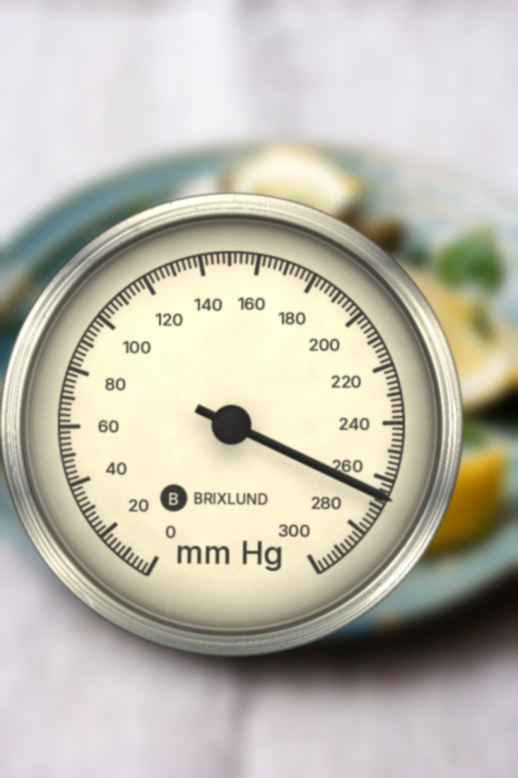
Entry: 266; mmHg
